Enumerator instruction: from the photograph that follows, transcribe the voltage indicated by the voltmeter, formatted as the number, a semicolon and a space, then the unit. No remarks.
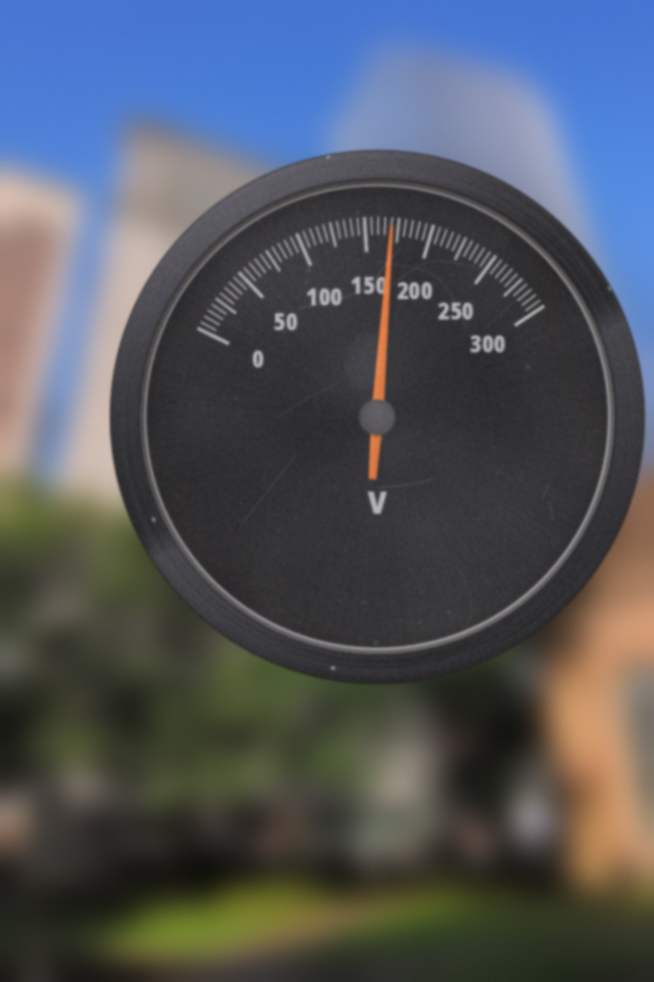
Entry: 170; V
